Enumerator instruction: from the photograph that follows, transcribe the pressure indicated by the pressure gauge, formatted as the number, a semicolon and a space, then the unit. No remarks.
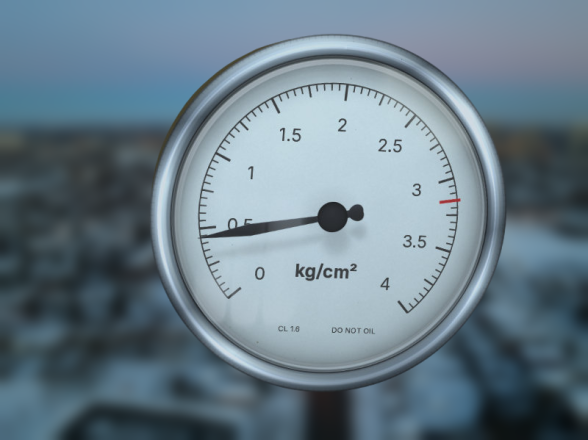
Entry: 0.45; kg/cm²
